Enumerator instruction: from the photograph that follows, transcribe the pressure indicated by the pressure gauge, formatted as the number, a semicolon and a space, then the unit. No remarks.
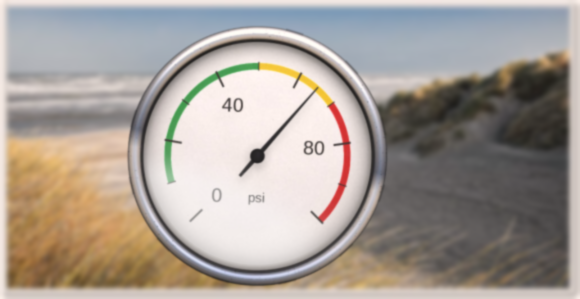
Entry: 65; psi
